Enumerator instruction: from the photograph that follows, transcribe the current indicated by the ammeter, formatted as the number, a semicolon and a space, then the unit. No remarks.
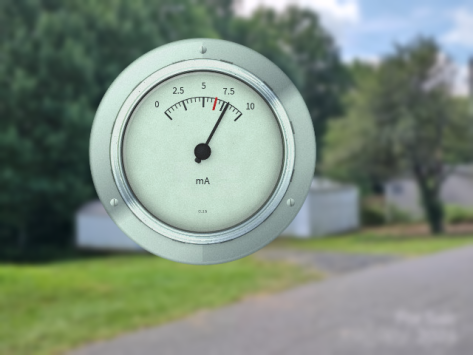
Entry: 8; mA
